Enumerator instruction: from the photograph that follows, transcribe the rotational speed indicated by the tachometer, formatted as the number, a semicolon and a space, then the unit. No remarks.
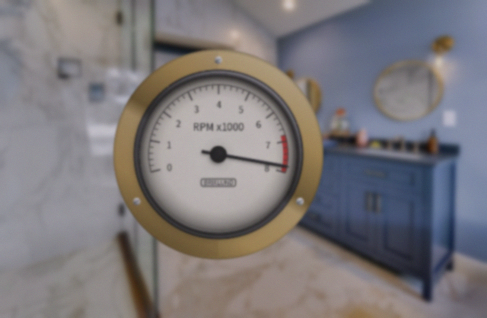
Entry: 7800; rpm
